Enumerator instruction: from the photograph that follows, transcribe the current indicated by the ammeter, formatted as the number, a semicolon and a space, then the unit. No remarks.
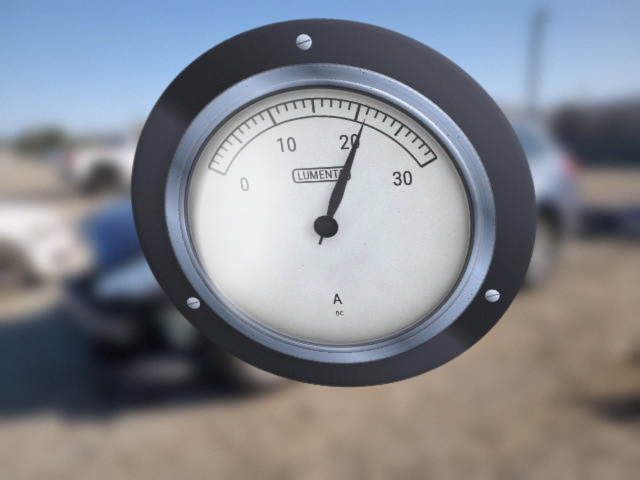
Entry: 21; A
